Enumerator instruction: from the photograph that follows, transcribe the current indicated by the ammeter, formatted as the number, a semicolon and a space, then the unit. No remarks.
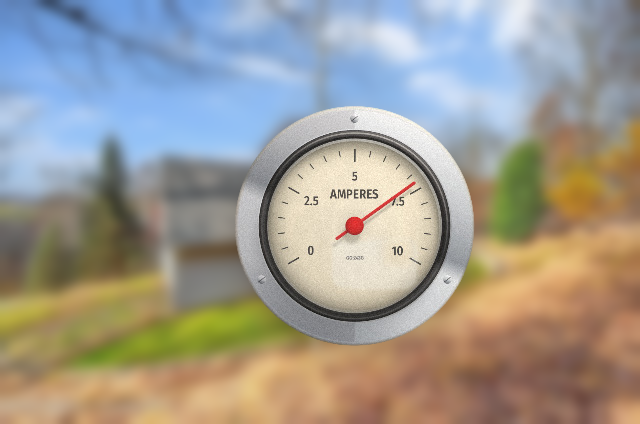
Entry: 7.25; A
